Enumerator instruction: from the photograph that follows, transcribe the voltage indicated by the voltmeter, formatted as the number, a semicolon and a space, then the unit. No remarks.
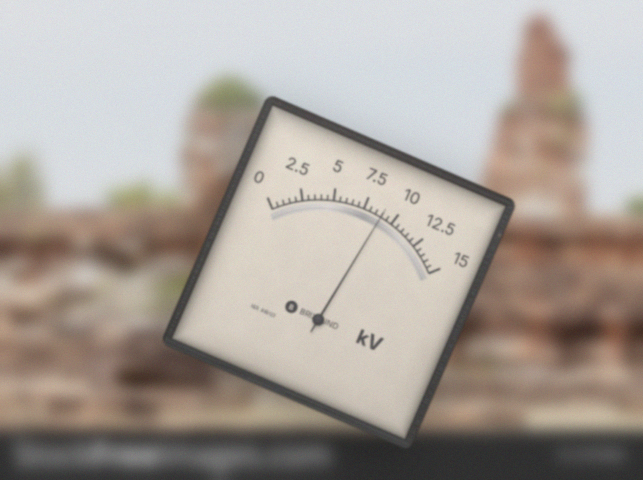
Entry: 9; kV
